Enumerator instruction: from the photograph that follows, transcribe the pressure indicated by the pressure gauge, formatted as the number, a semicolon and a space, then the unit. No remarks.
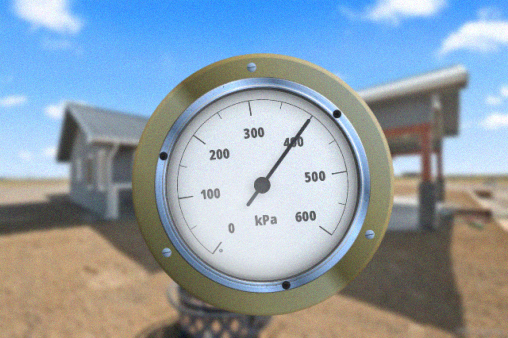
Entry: 400; kPa
